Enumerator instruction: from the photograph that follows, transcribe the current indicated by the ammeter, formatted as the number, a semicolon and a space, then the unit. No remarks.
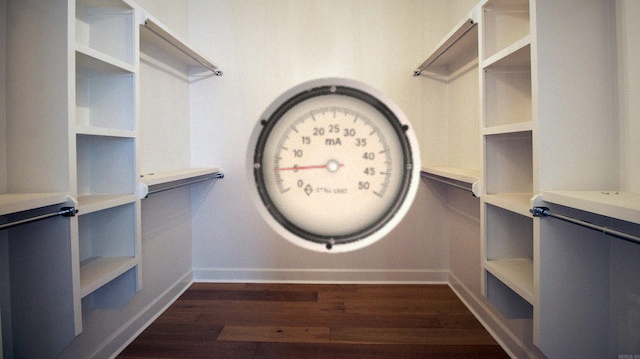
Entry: 5; mA
